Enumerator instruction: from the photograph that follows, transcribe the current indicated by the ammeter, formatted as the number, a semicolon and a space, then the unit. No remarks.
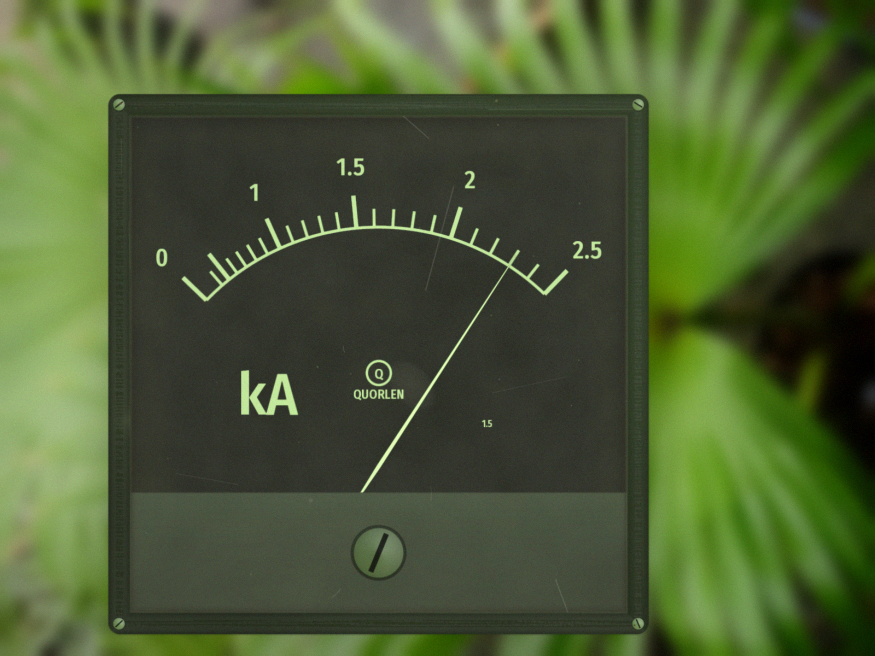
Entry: 2.3; kA
